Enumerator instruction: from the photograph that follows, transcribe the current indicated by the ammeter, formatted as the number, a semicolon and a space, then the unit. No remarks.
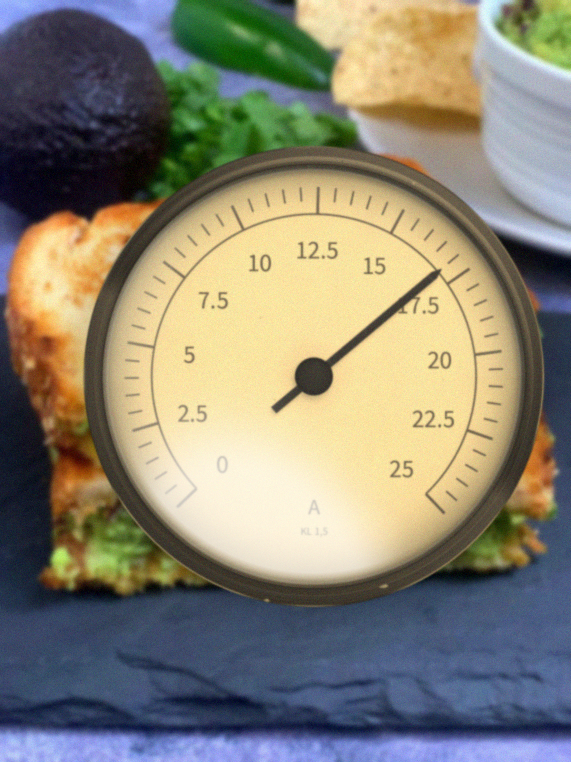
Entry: 17; A
